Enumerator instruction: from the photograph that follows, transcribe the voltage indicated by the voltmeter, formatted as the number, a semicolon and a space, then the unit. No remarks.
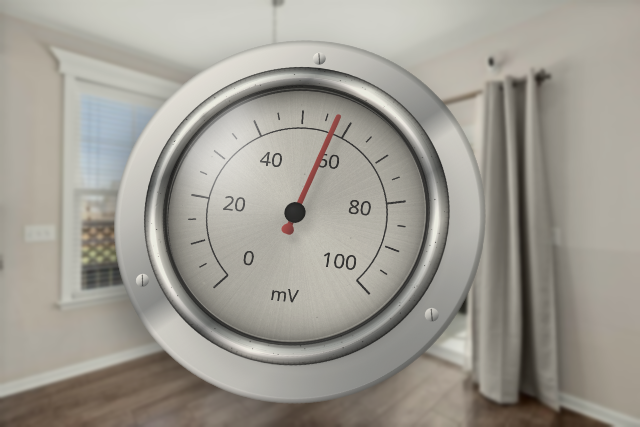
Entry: 57.5; mV
